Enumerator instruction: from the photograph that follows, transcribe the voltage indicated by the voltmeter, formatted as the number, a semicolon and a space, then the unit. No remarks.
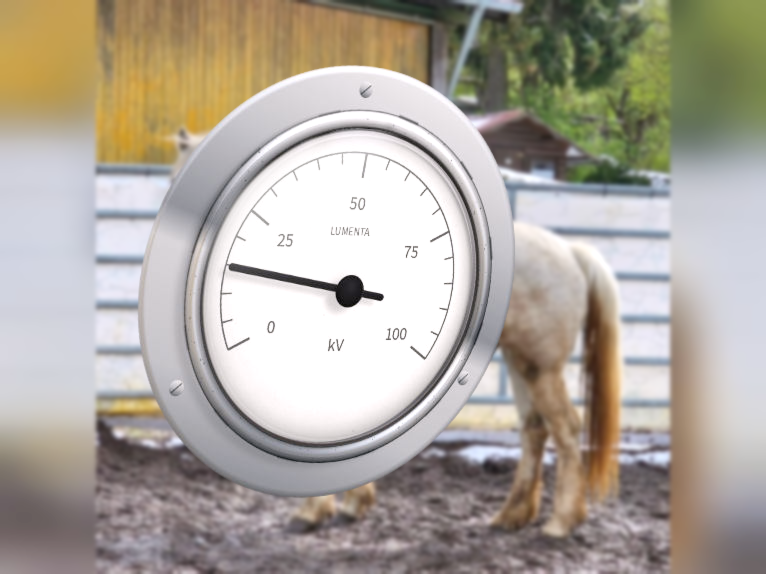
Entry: 15; kV
